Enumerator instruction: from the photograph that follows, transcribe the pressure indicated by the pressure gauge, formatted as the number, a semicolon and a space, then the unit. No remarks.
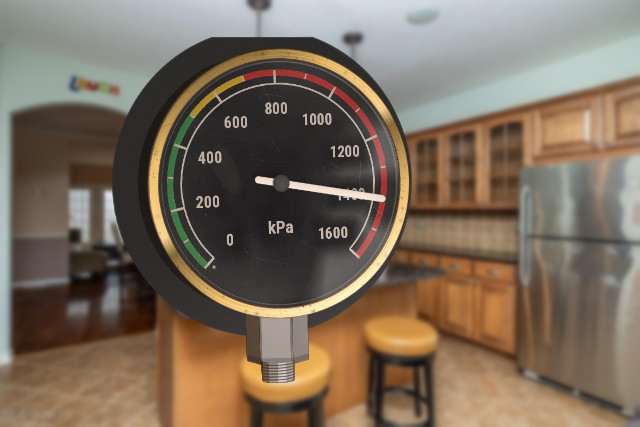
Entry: 1400; kPa
